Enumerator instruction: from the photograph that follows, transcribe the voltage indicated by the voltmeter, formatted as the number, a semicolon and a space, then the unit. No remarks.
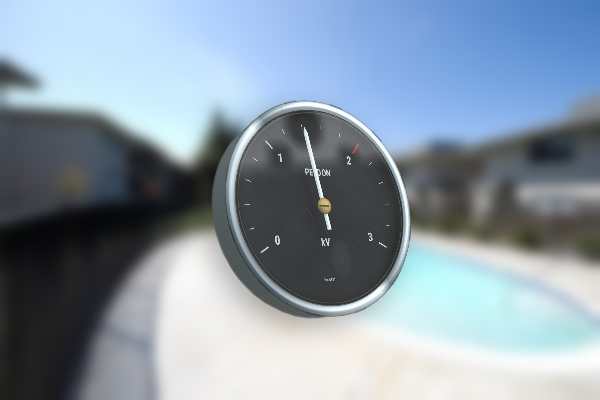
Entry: 1.4; kV
